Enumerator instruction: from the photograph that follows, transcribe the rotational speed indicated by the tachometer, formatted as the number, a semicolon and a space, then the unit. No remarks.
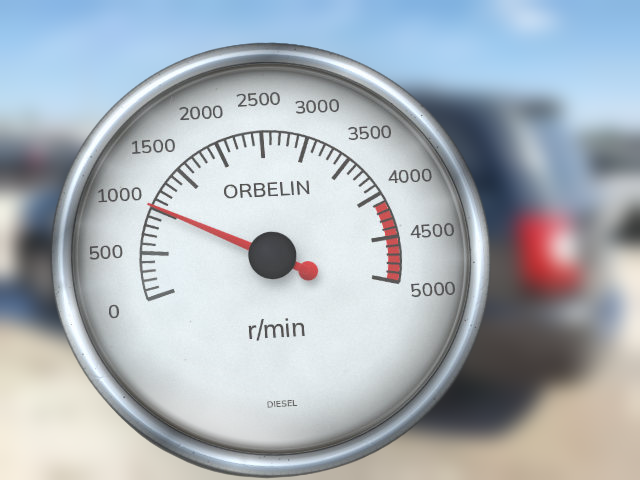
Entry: 1000; rpm
